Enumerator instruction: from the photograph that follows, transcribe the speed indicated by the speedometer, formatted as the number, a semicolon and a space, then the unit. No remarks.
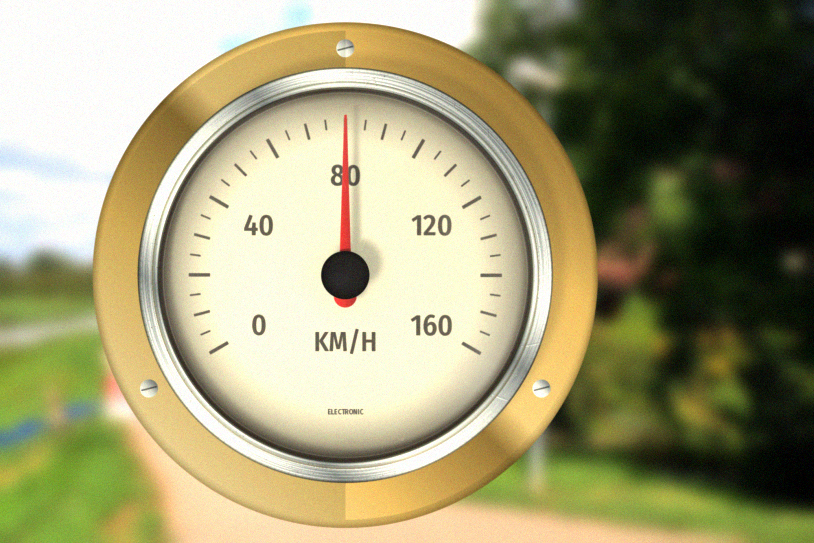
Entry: 80; km/h
